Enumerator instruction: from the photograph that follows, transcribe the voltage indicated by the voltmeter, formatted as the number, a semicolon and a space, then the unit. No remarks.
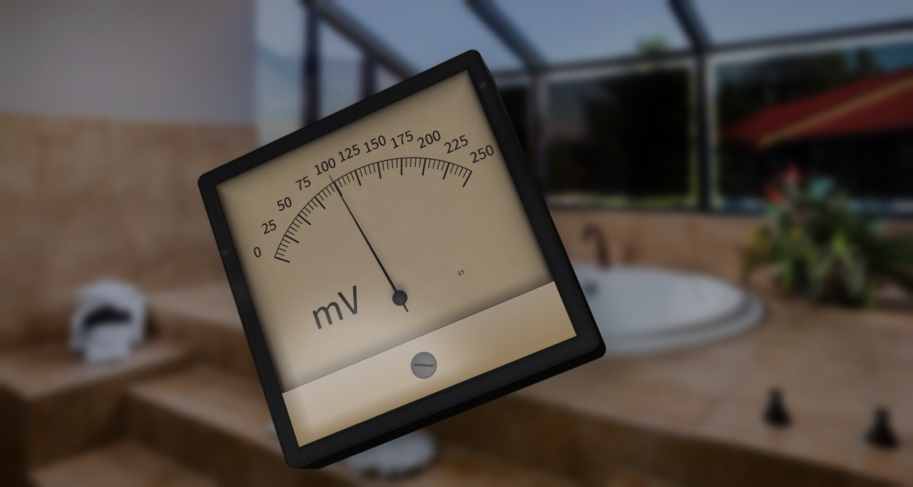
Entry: 100; mV
